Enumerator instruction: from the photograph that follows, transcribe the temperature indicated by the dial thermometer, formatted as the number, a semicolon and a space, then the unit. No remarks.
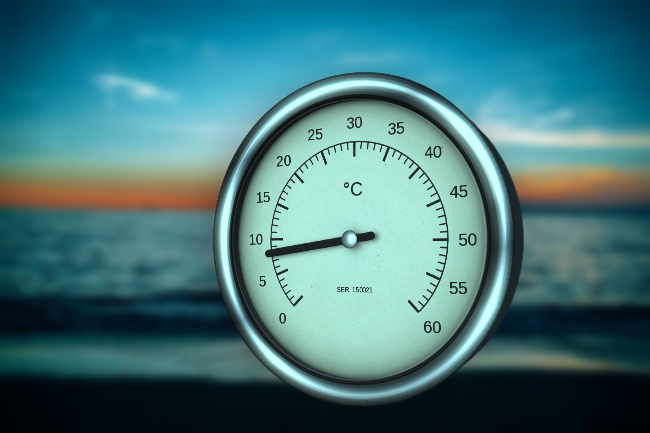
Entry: 8; °C
